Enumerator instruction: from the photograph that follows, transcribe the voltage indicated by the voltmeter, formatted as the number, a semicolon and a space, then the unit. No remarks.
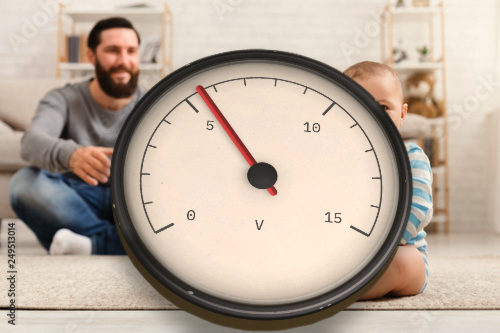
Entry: 5.5; V
